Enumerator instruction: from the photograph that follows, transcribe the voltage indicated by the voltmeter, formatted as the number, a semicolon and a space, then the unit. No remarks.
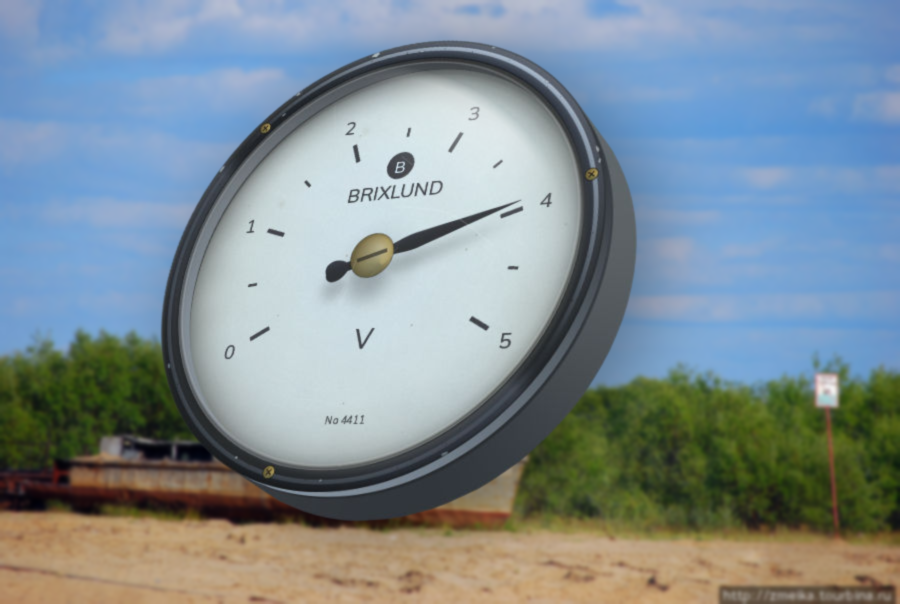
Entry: 4; V
